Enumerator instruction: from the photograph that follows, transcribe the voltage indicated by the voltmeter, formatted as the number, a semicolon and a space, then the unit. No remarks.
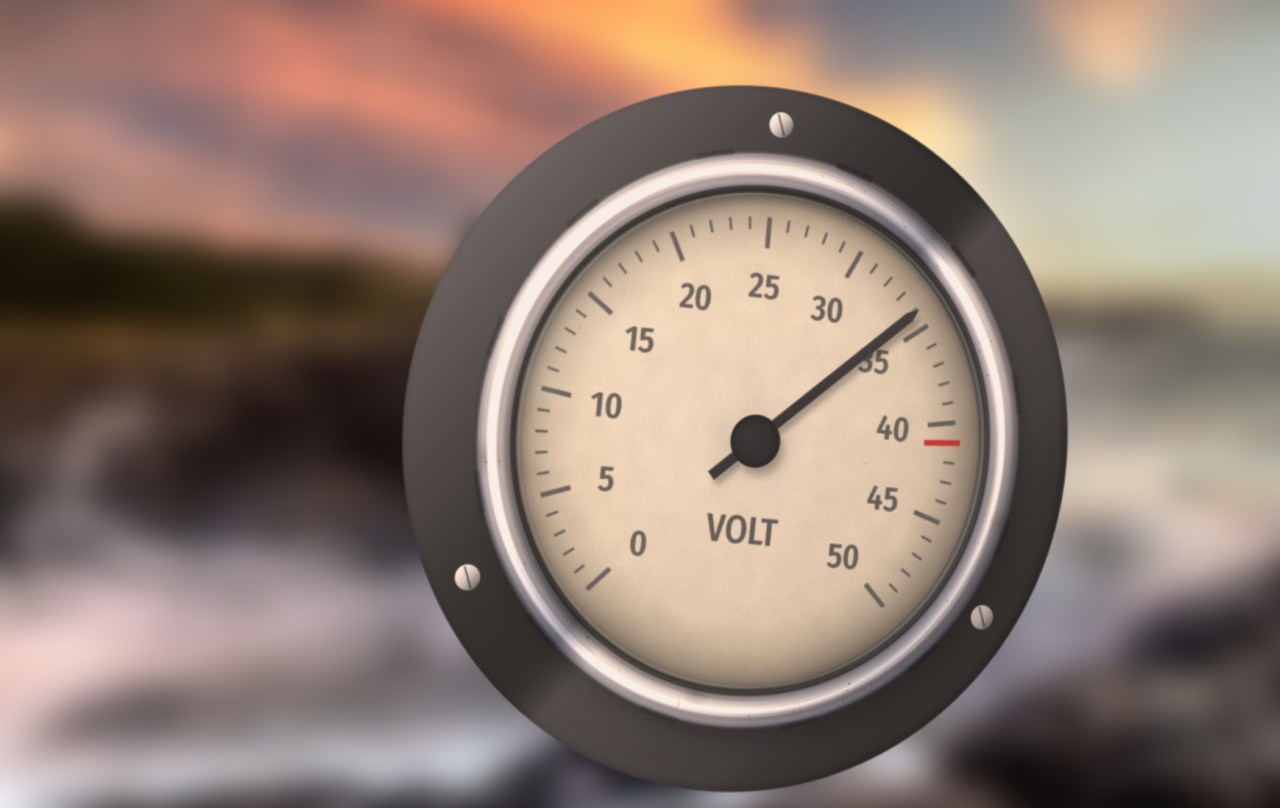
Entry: 34; V
